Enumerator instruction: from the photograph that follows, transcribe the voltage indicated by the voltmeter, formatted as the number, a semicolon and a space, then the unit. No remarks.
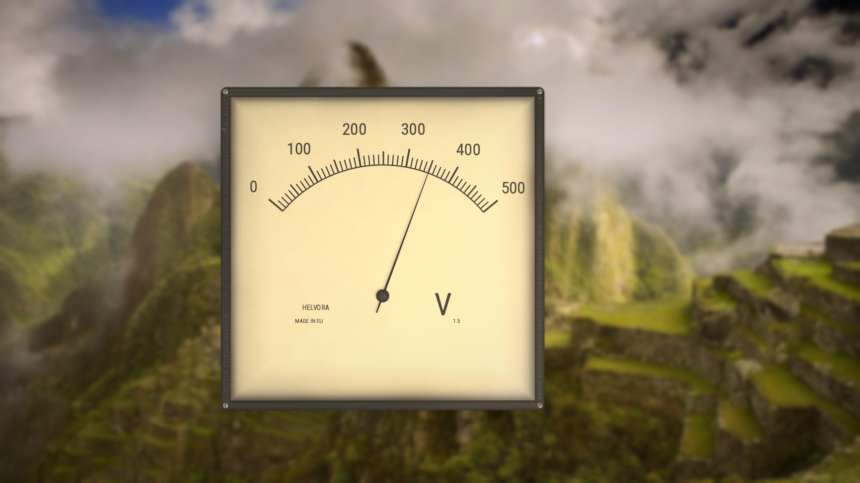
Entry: 350; V
